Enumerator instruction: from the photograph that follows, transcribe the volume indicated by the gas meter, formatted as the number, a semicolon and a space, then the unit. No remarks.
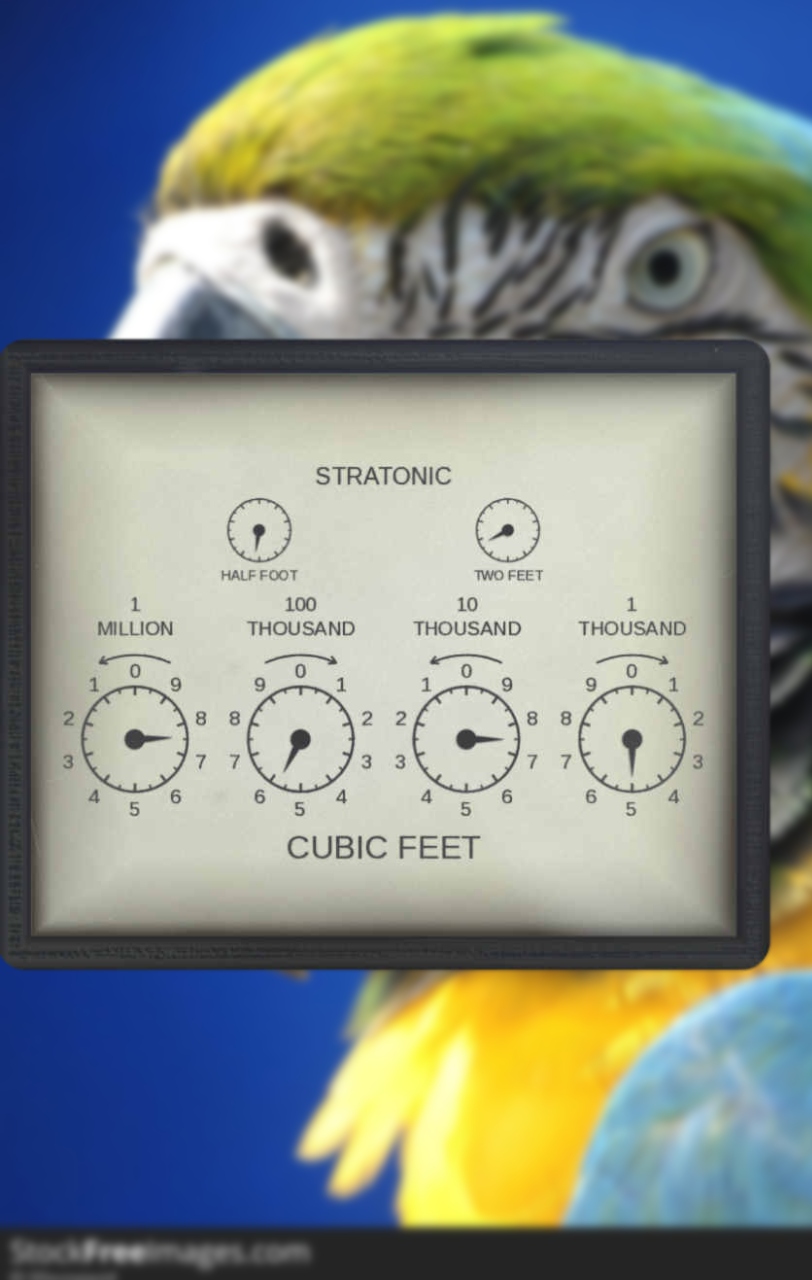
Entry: 757500; ft³
